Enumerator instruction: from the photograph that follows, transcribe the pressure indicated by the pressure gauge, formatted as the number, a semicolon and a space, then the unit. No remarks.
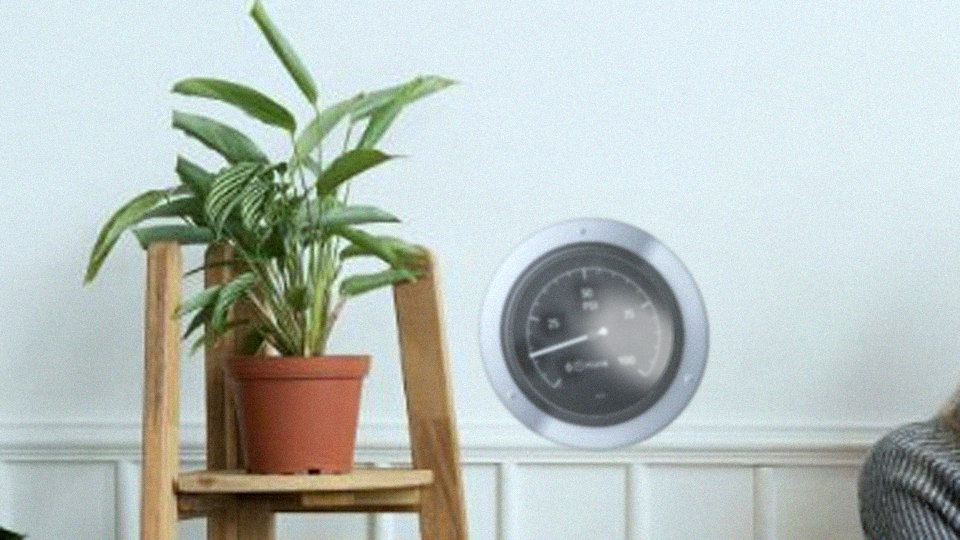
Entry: 12.5; psi
